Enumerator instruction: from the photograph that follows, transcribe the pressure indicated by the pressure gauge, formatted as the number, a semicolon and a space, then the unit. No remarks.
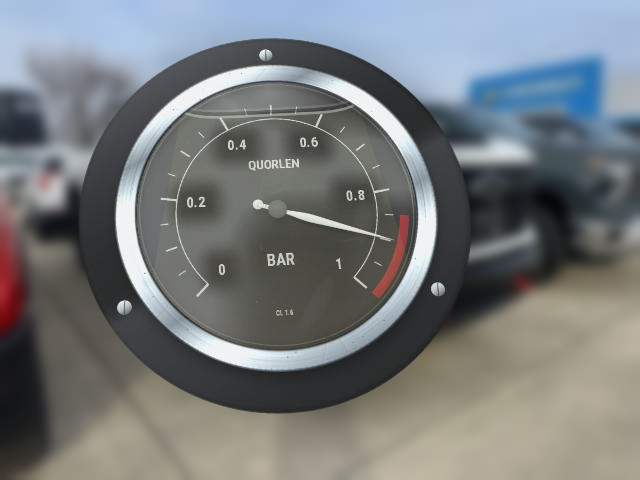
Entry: 0.9; bar
